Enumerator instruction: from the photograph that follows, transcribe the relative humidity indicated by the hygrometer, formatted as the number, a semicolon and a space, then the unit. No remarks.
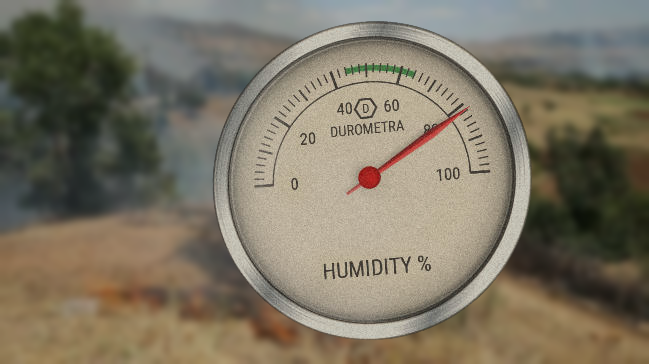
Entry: 82; %
